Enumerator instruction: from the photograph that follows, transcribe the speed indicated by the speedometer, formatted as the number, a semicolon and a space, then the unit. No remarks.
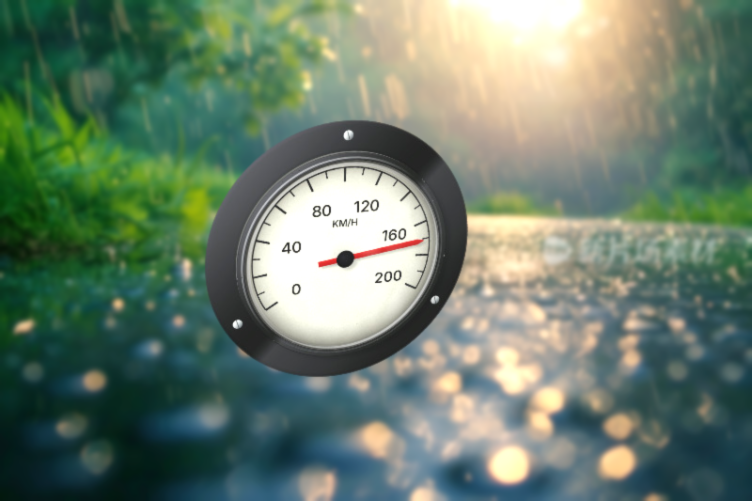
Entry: 170; km/h
